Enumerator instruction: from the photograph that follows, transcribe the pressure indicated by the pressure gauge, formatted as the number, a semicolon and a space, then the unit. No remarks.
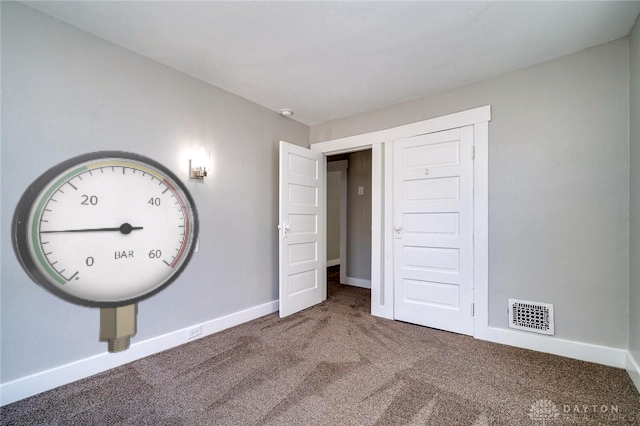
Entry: 10; bar
